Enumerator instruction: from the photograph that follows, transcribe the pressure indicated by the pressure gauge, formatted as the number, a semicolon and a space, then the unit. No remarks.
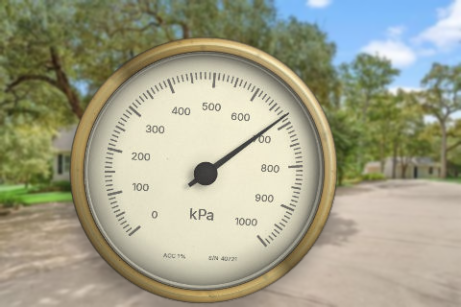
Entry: 680; kPa
